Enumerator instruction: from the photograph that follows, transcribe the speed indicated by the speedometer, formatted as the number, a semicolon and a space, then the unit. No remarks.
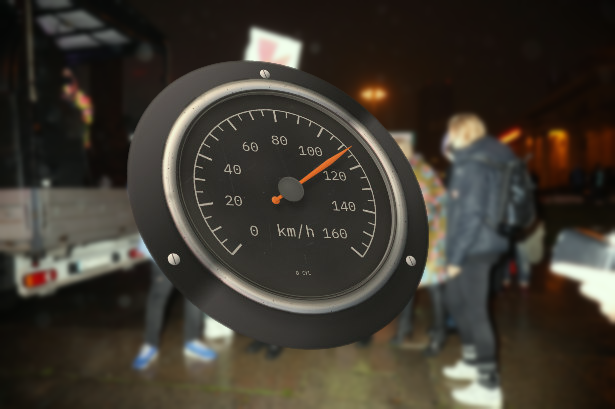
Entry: 112.5; km/h
